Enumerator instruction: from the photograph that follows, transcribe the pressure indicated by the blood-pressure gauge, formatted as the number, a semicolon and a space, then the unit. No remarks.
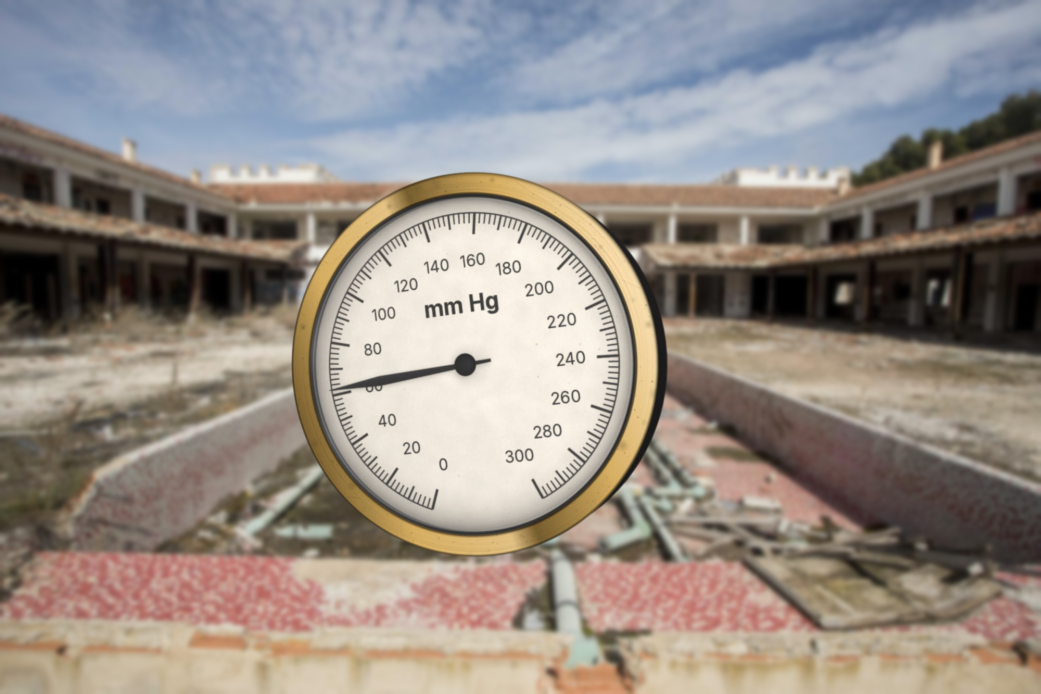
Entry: 62; mmHg
